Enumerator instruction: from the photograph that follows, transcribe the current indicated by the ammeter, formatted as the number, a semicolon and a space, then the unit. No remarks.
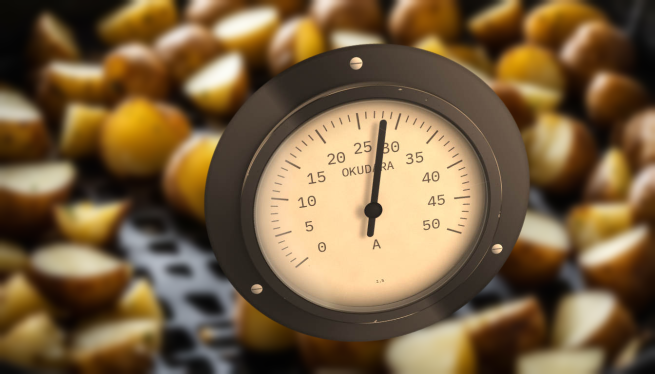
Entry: 28; A
